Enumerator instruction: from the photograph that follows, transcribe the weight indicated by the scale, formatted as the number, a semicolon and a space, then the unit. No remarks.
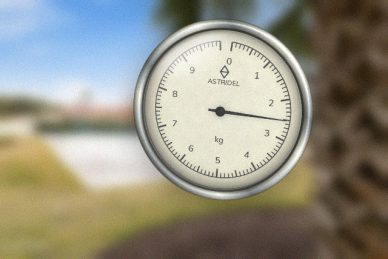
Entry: 2.5; kg
